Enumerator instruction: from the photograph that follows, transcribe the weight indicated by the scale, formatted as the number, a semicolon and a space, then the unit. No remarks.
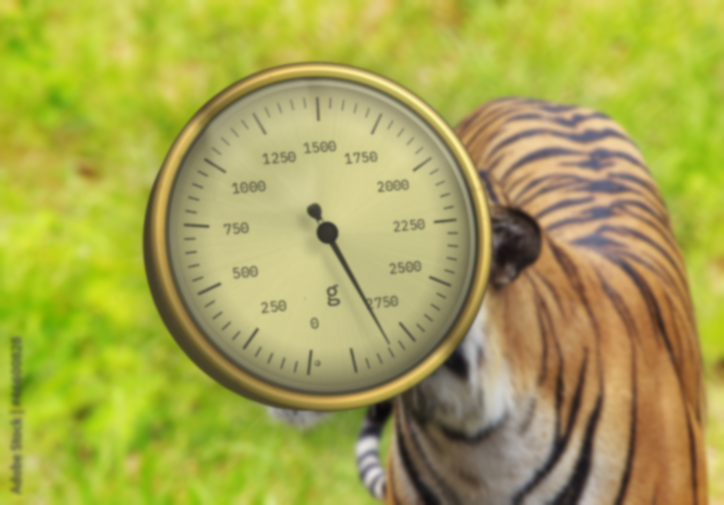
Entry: 2850; g
